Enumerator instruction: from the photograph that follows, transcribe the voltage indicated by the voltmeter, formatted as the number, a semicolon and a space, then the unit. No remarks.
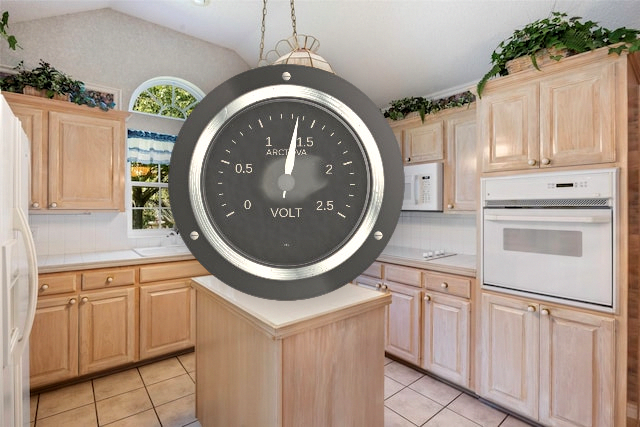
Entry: 1.35; V
